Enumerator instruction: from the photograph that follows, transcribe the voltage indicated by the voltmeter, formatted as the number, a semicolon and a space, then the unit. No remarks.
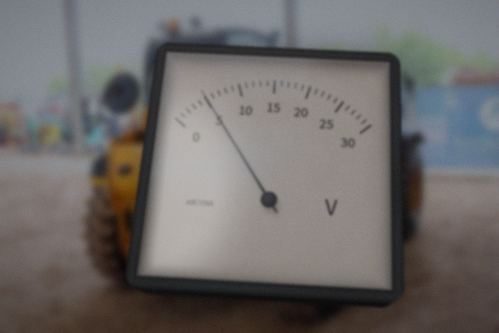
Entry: 5; V
